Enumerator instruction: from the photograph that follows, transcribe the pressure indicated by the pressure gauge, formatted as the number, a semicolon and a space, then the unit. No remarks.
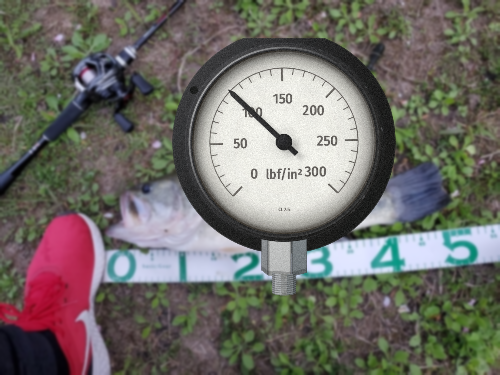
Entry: 100; psi
